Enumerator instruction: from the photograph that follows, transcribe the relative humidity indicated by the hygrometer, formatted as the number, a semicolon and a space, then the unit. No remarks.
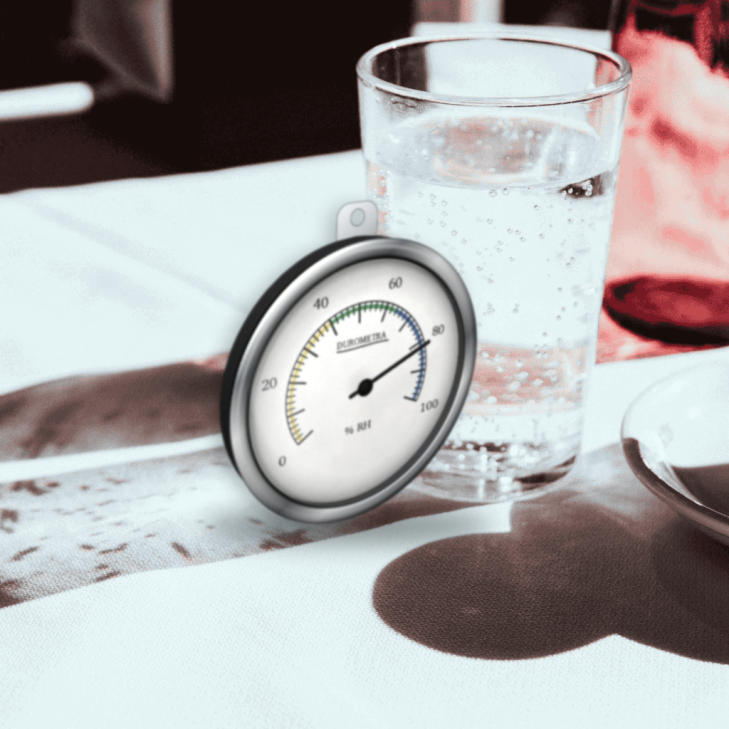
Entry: 80; %
